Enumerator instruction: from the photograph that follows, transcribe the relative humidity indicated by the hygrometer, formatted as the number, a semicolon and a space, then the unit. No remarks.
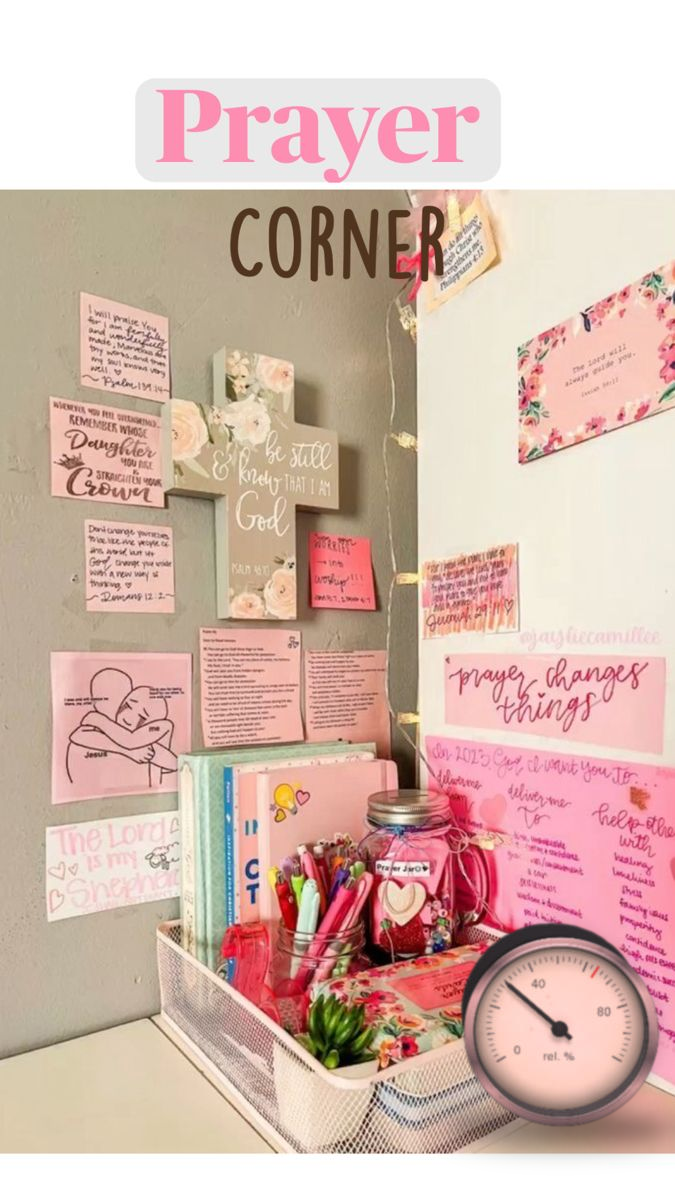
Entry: 30; %
